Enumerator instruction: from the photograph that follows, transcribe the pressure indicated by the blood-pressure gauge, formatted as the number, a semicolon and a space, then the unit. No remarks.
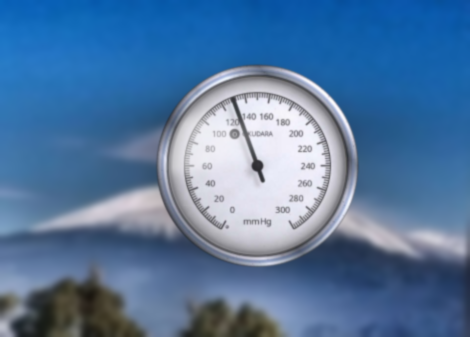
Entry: 130; mmHg
